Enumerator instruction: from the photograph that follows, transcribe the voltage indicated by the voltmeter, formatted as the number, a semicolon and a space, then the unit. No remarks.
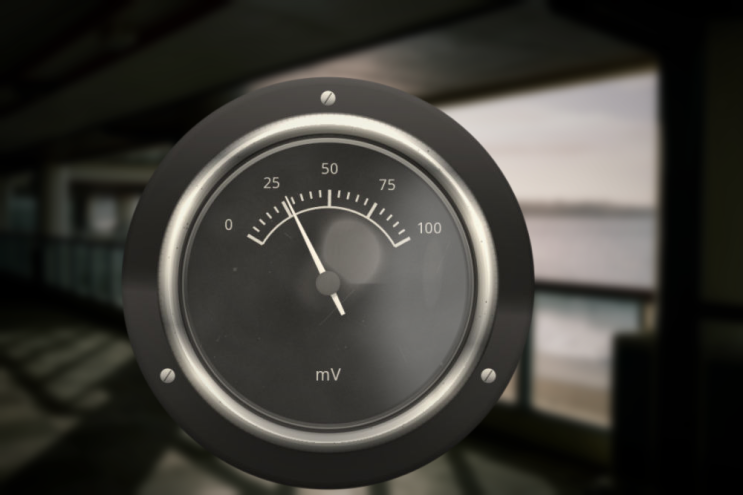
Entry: 27.5; mV
